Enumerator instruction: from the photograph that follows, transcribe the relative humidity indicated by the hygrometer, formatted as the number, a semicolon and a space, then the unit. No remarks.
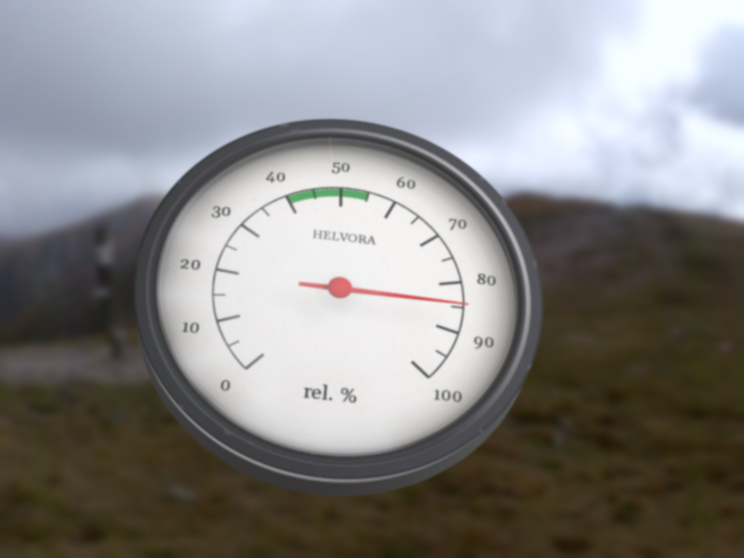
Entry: 85; %
